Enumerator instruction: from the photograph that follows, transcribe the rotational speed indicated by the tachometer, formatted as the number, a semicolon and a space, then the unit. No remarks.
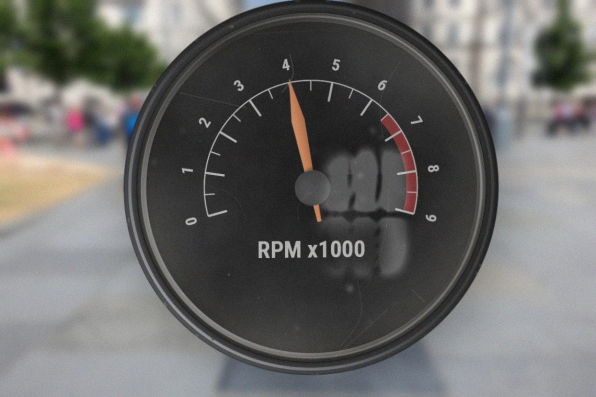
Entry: 4000; rpm
